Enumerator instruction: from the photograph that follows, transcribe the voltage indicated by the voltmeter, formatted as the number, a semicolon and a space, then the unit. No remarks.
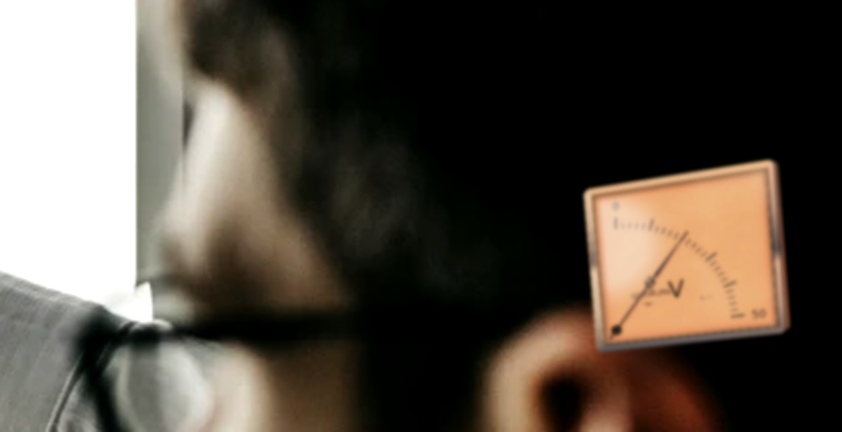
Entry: 20; V
